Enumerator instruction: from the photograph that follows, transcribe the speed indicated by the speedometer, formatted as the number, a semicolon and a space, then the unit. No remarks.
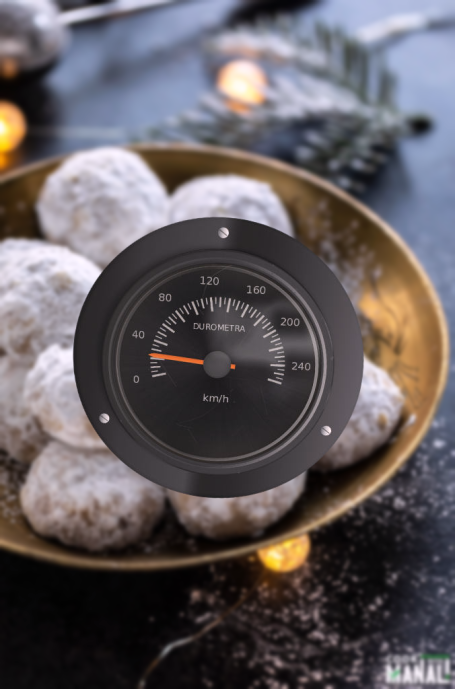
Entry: 25; km/h
